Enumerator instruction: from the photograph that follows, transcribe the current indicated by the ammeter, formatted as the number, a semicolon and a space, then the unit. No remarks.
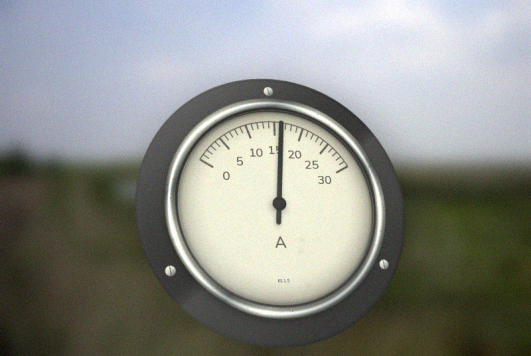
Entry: 16; A
